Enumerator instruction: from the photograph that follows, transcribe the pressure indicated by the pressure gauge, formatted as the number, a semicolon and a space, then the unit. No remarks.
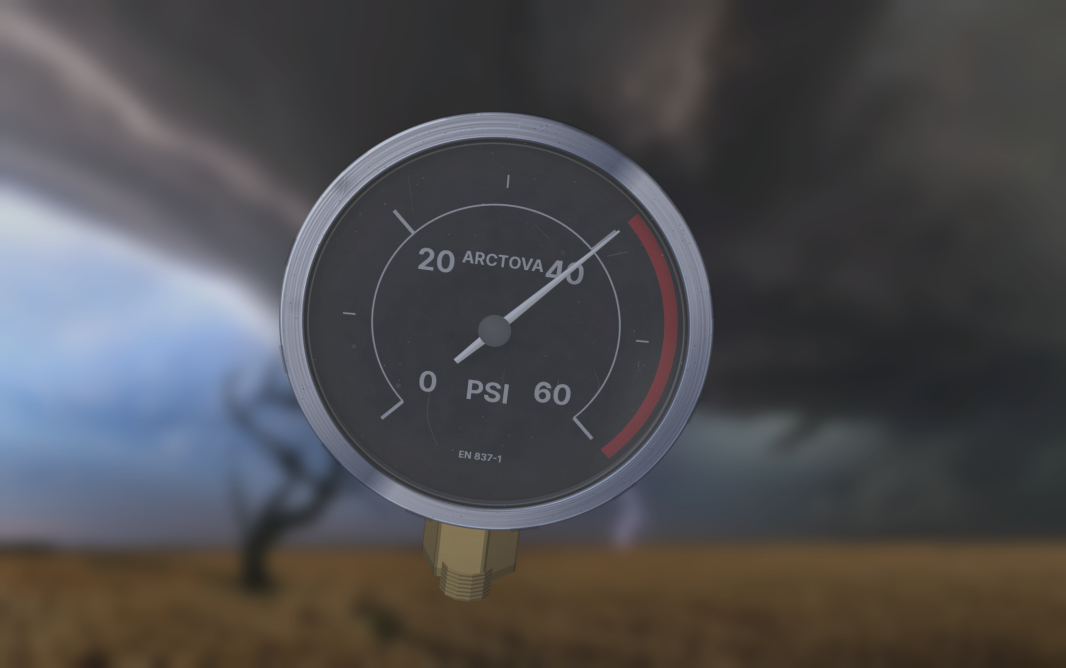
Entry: 40; psi
